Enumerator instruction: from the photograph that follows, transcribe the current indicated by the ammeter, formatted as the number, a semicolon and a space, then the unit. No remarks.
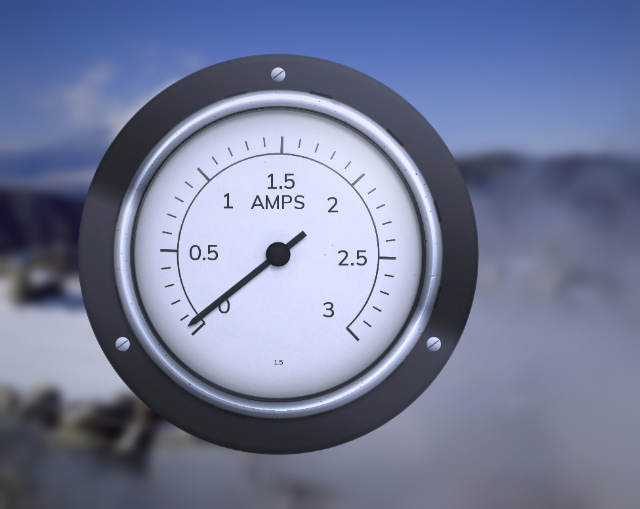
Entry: 0.05; A
